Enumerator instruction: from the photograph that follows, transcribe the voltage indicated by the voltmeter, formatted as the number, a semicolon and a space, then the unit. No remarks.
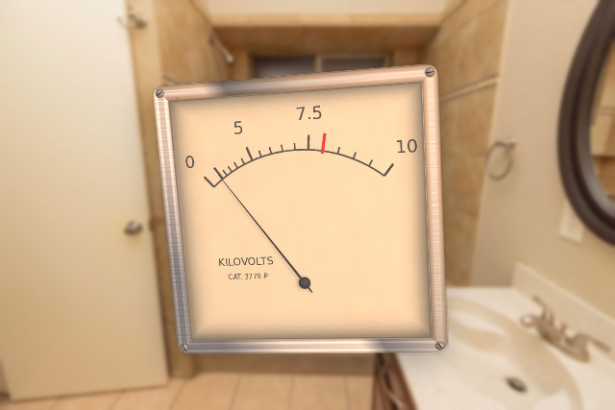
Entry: 2.5; kV
